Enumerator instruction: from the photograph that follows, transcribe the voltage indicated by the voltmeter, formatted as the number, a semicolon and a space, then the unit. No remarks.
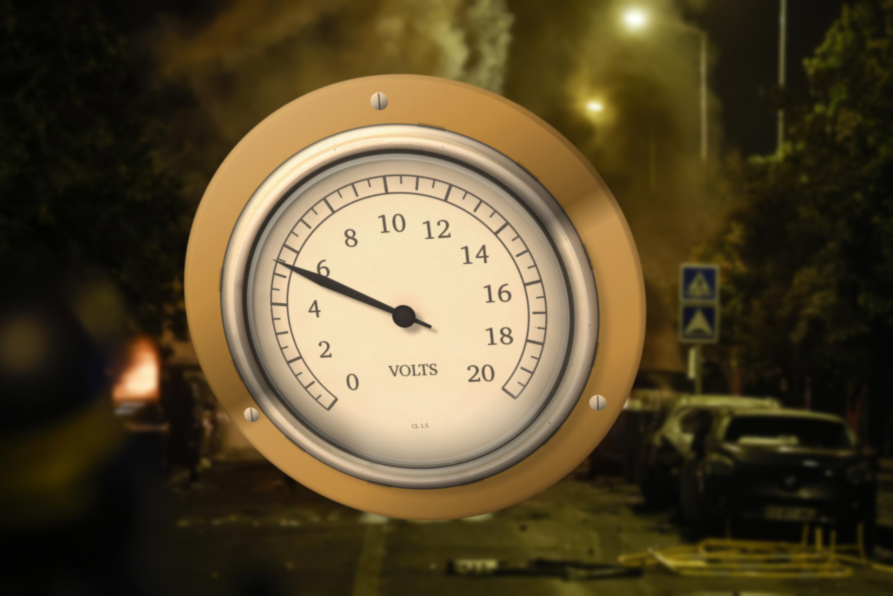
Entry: 5.5; V
